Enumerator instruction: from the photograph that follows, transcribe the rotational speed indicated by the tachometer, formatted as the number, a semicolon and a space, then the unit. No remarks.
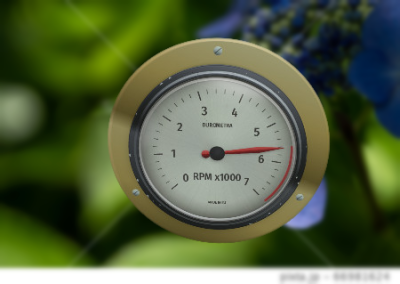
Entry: 5600; rpm
